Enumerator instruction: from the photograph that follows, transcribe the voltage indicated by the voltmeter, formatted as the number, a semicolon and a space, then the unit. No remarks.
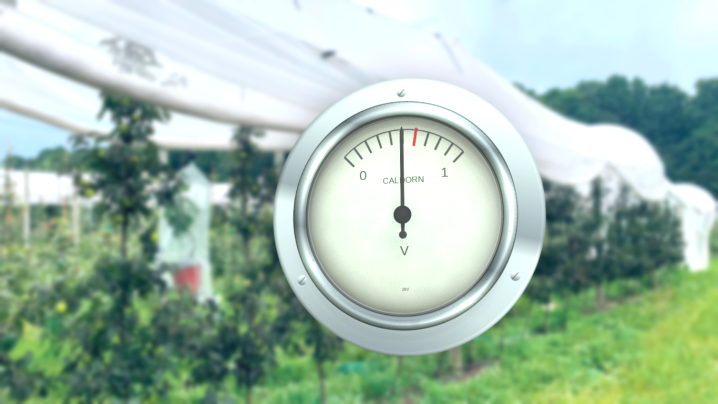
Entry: 0.5; V
